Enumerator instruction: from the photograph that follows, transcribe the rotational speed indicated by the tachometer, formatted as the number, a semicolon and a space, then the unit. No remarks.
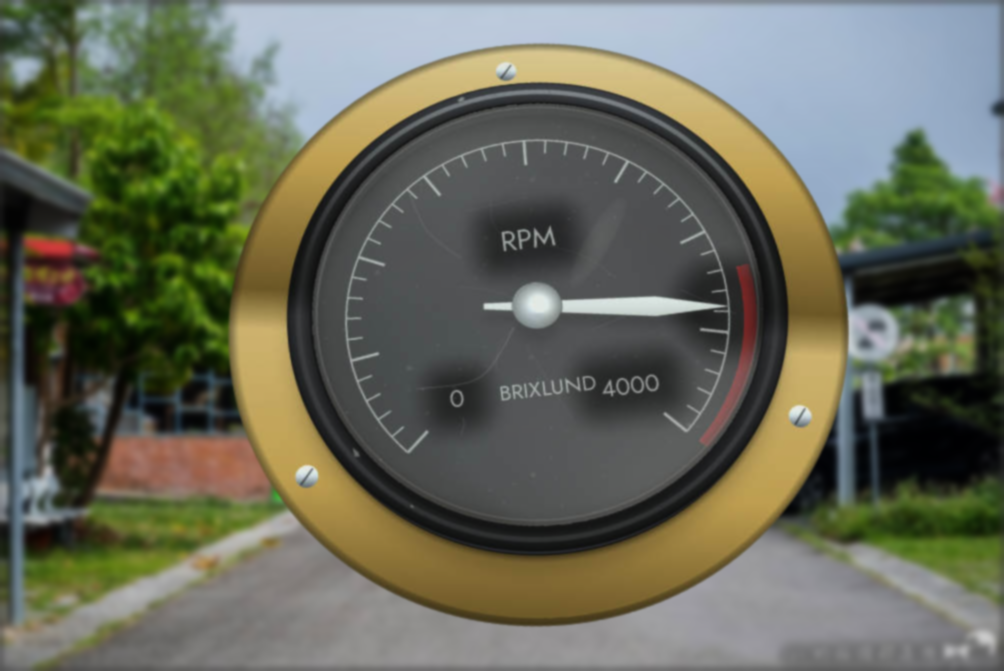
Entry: 3400; rpm
